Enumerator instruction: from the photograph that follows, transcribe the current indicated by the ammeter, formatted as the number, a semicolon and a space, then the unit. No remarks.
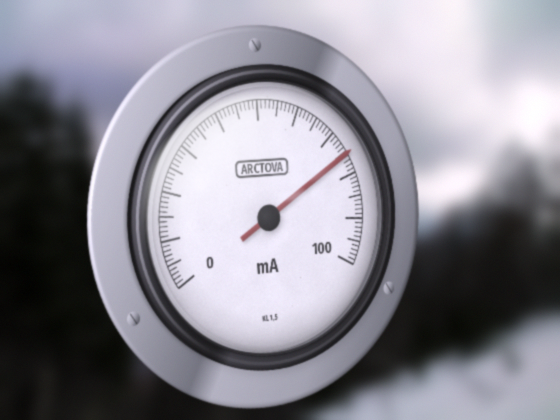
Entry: 75; mA
